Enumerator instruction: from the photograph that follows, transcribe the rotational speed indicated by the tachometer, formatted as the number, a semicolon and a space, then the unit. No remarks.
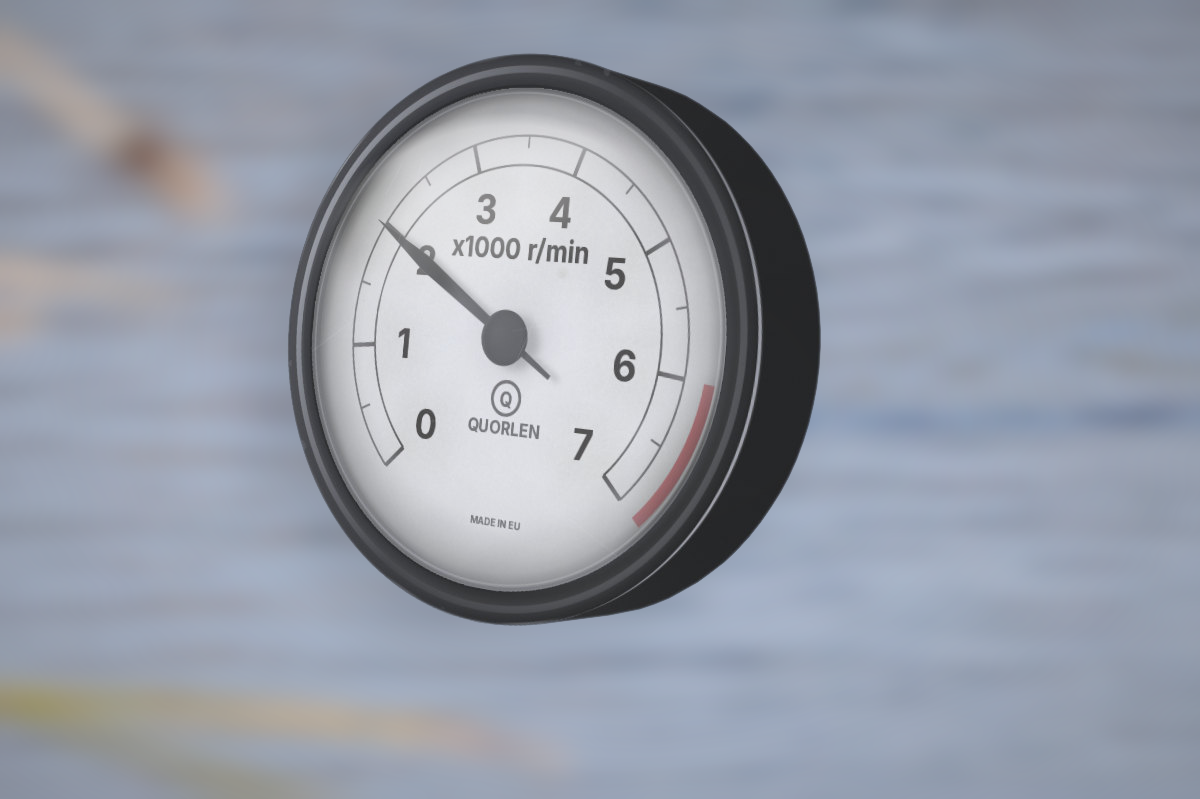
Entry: 2000; rpm
